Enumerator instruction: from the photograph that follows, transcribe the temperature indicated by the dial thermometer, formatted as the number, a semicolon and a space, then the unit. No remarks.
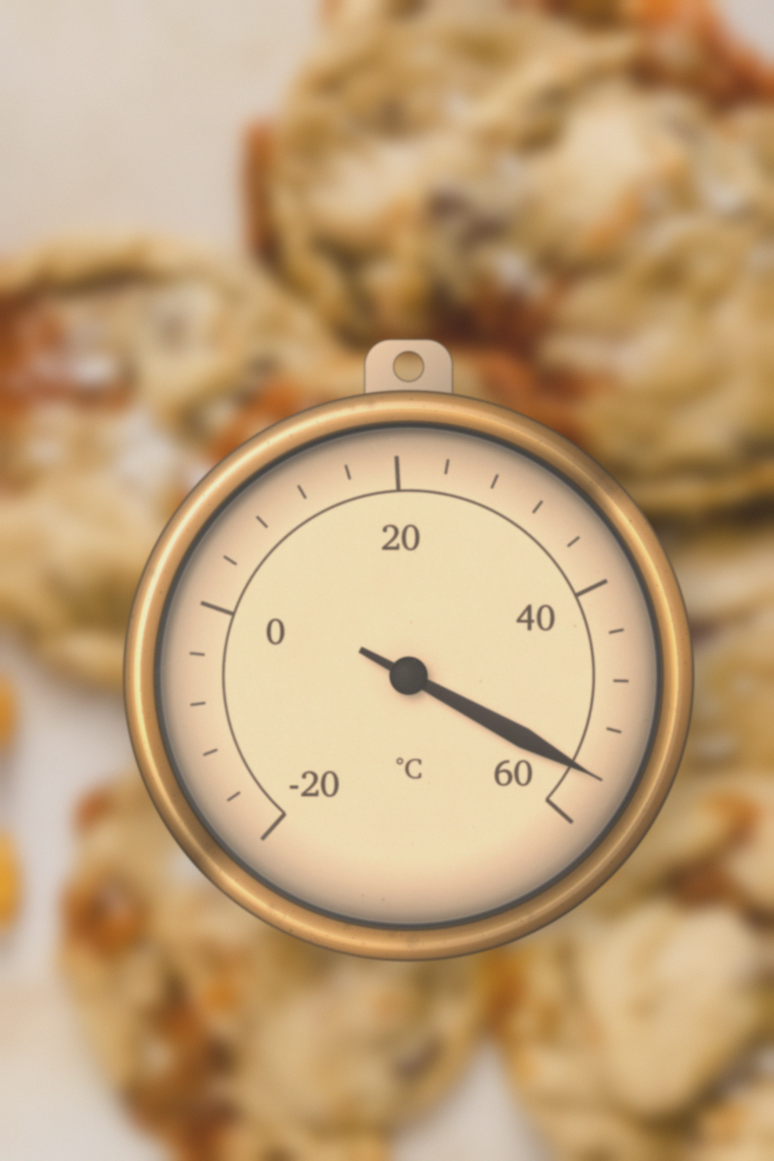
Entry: 56; °C
